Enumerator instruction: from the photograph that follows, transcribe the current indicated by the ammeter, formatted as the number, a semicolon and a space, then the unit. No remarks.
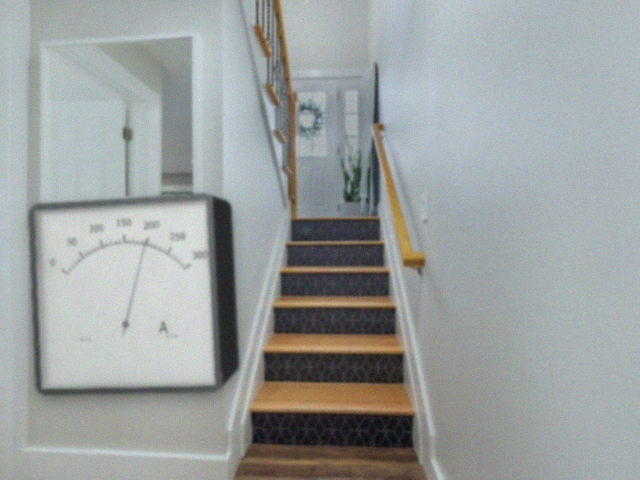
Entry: 200; A
